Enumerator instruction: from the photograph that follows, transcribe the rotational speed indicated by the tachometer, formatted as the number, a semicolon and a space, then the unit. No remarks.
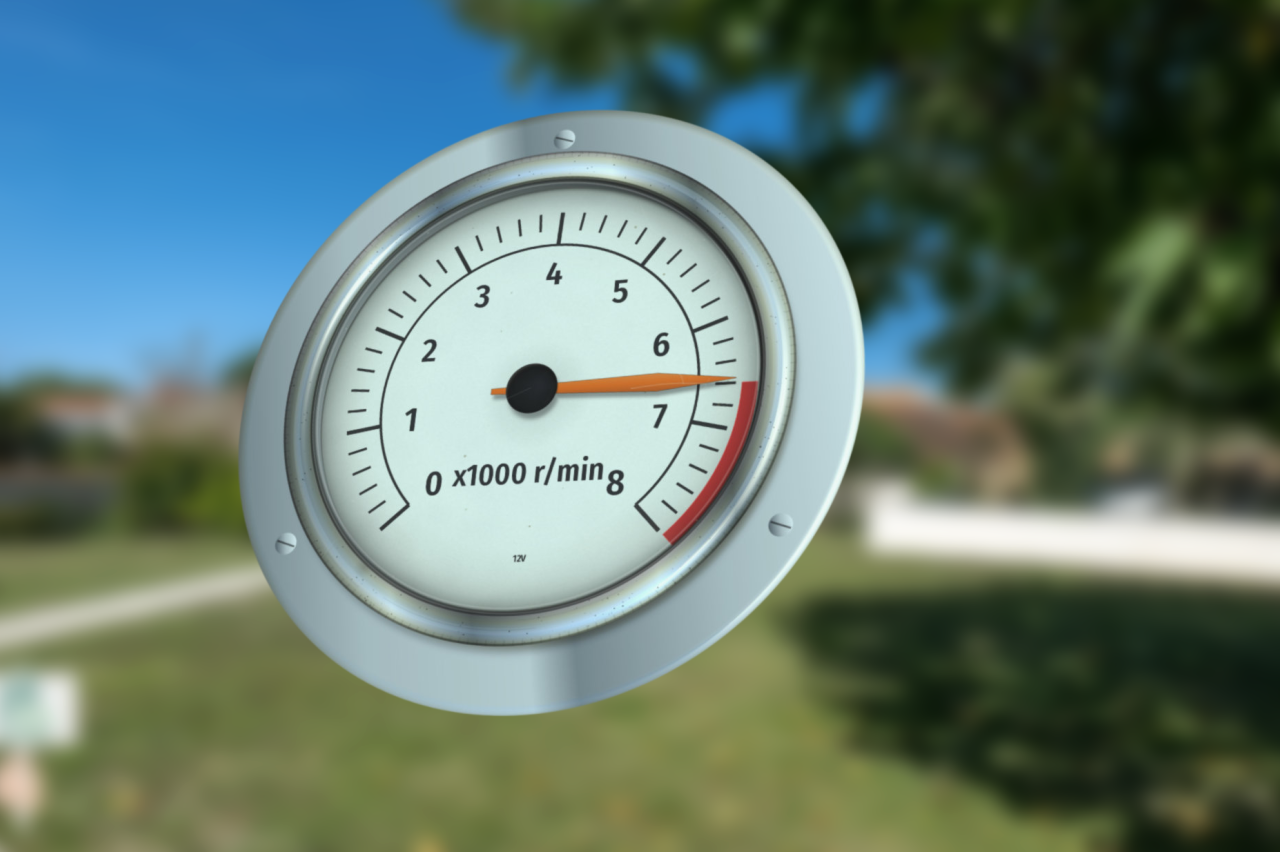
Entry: 6600; rpm
